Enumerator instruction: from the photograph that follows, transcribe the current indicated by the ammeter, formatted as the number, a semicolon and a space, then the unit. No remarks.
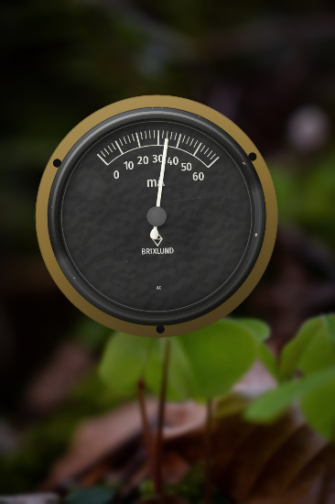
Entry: 34; mA
